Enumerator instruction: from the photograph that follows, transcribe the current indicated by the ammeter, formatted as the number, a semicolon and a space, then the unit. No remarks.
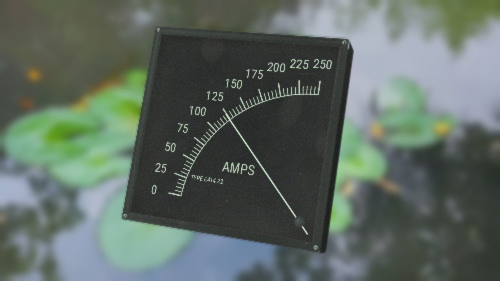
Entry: 125; A
